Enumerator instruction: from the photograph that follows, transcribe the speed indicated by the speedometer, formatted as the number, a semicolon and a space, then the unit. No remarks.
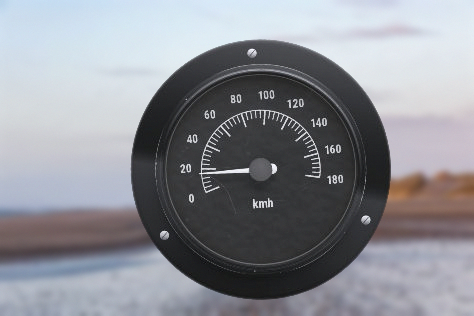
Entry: 16; km/h
